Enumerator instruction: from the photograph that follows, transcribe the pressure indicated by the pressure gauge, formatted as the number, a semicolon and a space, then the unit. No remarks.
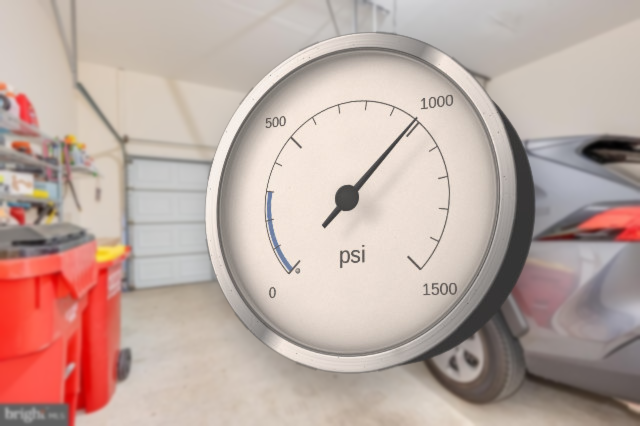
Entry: 1000; psi
